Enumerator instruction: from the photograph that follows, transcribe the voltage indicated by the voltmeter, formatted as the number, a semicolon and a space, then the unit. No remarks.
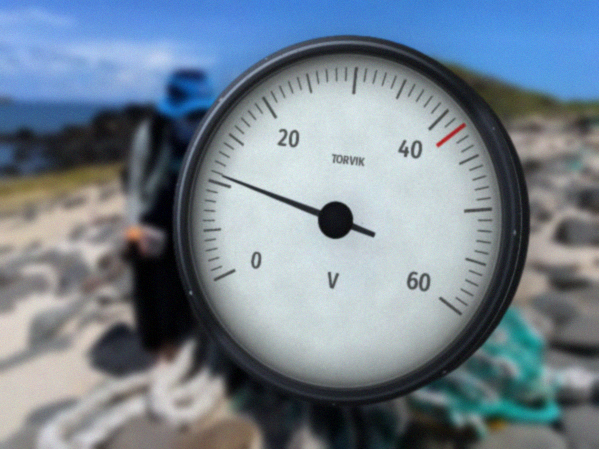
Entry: 11; V
